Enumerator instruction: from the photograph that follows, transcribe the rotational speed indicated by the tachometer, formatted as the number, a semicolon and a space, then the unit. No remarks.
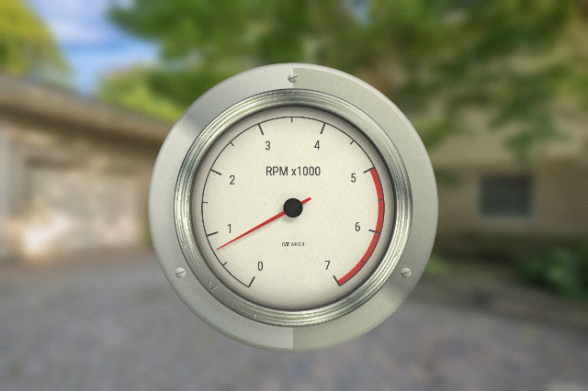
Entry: 750; rpm
